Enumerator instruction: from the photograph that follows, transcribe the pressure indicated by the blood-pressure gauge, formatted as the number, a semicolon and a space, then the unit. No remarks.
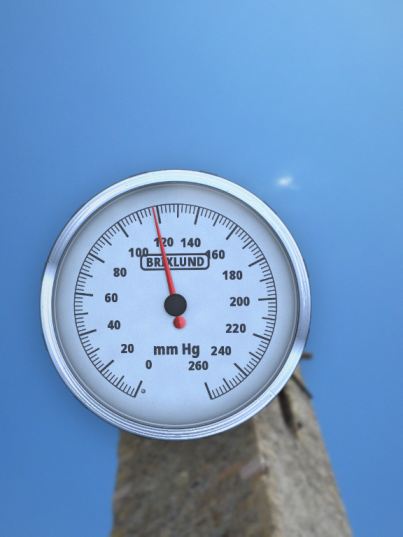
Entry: 118; mmHg
